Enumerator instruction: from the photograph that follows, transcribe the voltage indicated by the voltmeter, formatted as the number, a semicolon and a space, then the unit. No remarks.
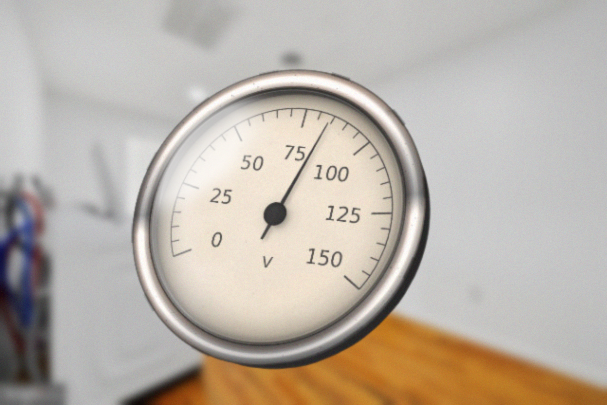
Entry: 85; V
